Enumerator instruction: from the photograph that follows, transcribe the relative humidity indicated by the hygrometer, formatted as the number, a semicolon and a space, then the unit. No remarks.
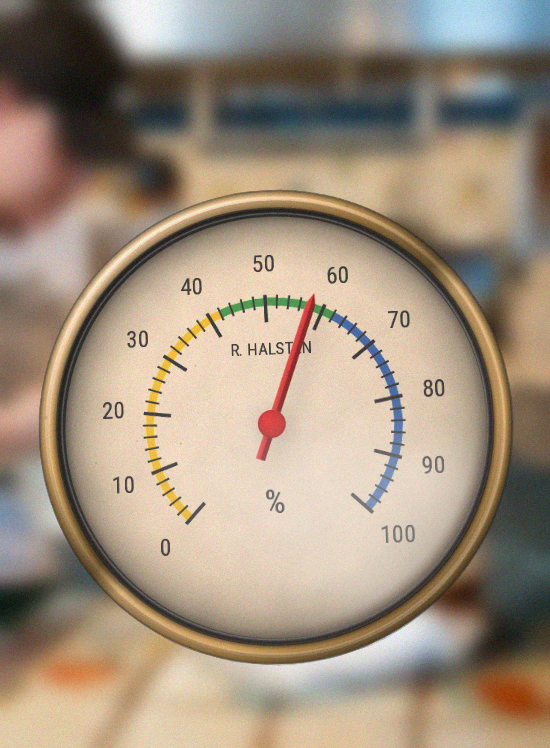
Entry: 58; %
